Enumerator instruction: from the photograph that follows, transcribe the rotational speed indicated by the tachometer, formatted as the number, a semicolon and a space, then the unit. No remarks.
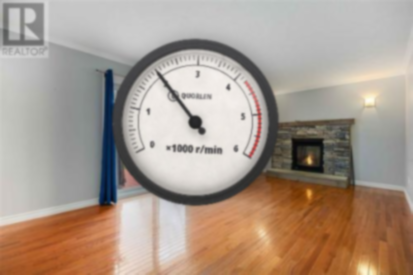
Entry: 2000; rpm
